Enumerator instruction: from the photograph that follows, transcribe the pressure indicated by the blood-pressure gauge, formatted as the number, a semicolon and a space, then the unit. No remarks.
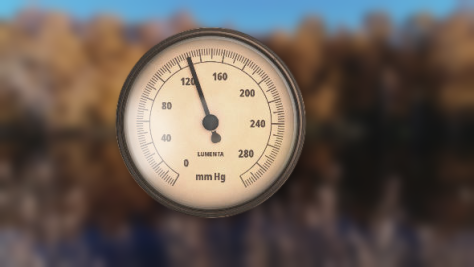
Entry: 130; mmHg
